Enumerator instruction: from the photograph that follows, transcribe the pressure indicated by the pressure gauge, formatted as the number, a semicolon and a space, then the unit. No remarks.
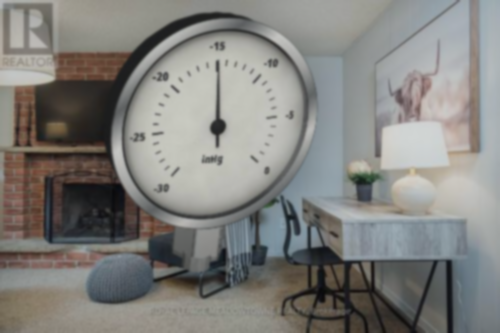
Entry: -15; inHg
